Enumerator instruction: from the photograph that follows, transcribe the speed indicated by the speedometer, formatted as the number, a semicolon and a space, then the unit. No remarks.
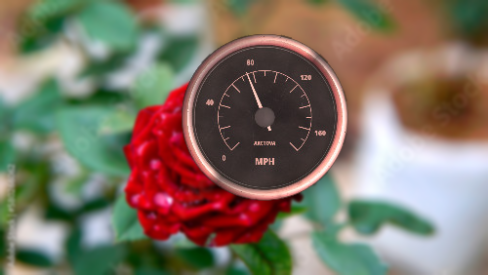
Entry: 75; mph
